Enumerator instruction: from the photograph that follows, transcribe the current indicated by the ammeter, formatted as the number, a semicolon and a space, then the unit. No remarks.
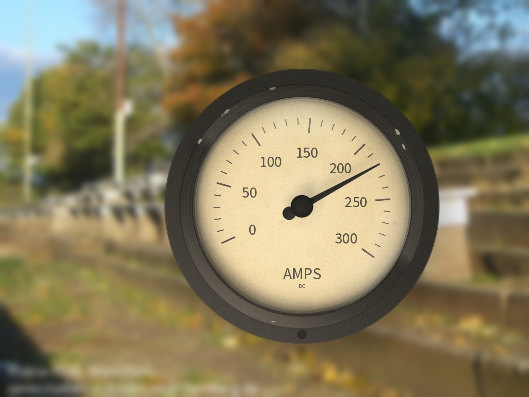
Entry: 220; A
